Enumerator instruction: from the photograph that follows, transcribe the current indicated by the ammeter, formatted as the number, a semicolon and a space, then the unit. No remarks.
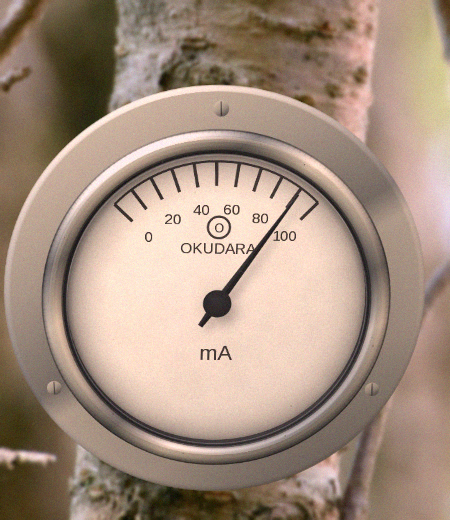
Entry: 90; mA
